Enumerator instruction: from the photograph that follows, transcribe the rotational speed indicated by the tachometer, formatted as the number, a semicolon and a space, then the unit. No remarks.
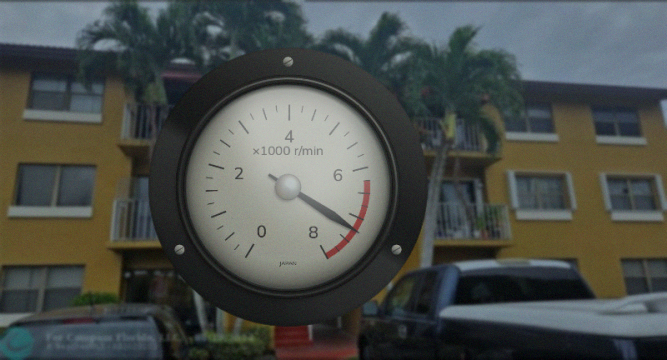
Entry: 7250; rpm
